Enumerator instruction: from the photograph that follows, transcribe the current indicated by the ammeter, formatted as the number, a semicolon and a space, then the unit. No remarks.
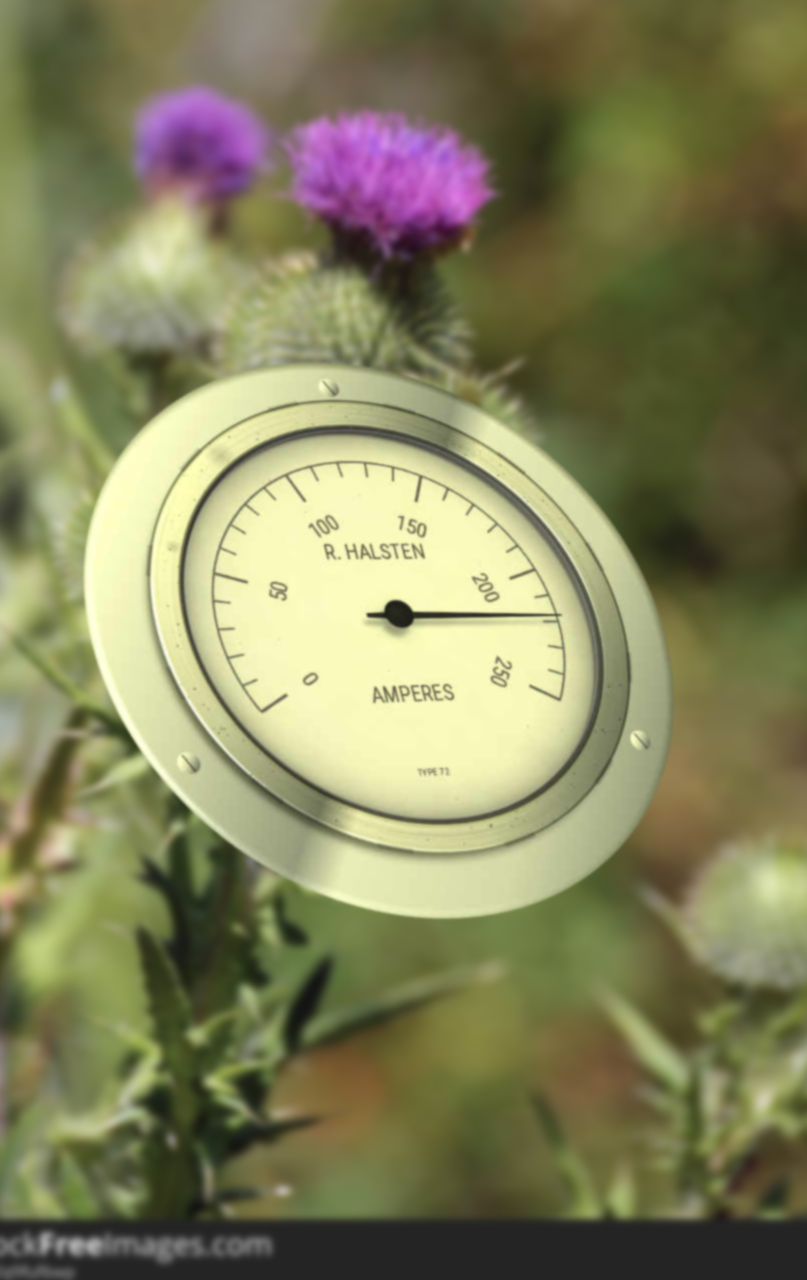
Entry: 220; A
